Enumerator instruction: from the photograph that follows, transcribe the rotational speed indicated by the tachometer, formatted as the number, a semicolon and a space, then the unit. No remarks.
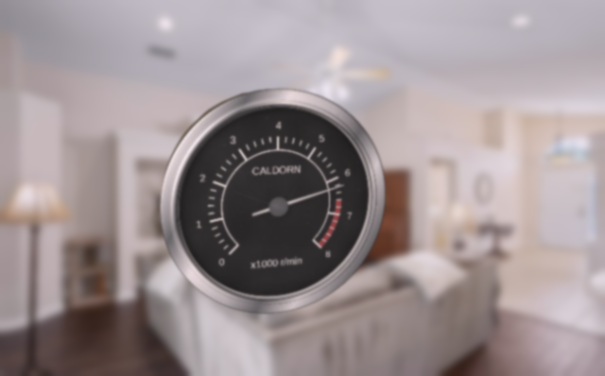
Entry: 6200; rpm
